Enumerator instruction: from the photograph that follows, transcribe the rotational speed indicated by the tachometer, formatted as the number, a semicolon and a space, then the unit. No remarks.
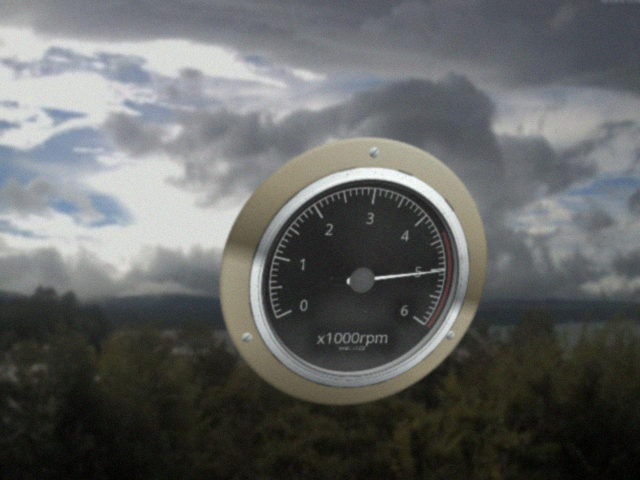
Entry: 5000; rpm
